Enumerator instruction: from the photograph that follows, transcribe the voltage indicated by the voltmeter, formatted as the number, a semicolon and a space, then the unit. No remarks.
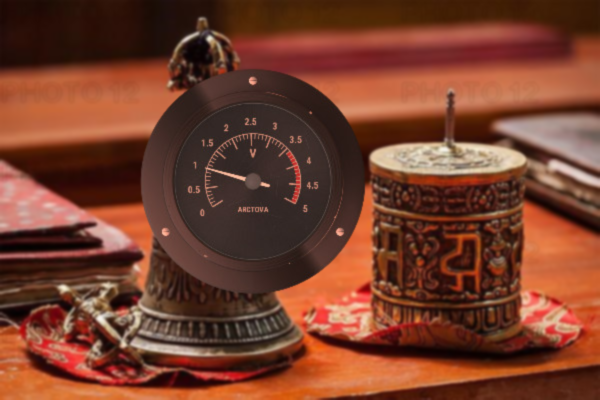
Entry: 1; V
